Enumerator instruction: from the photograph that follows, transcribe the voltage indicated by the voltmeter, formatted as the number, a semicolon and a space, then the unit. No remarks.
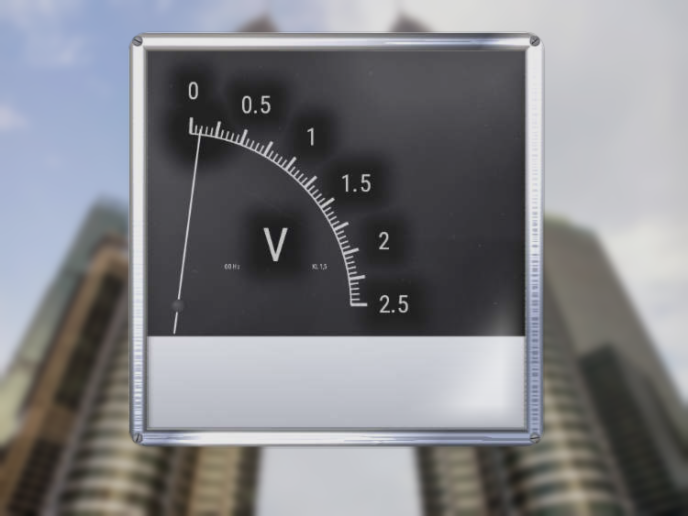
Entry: 0.1; V
